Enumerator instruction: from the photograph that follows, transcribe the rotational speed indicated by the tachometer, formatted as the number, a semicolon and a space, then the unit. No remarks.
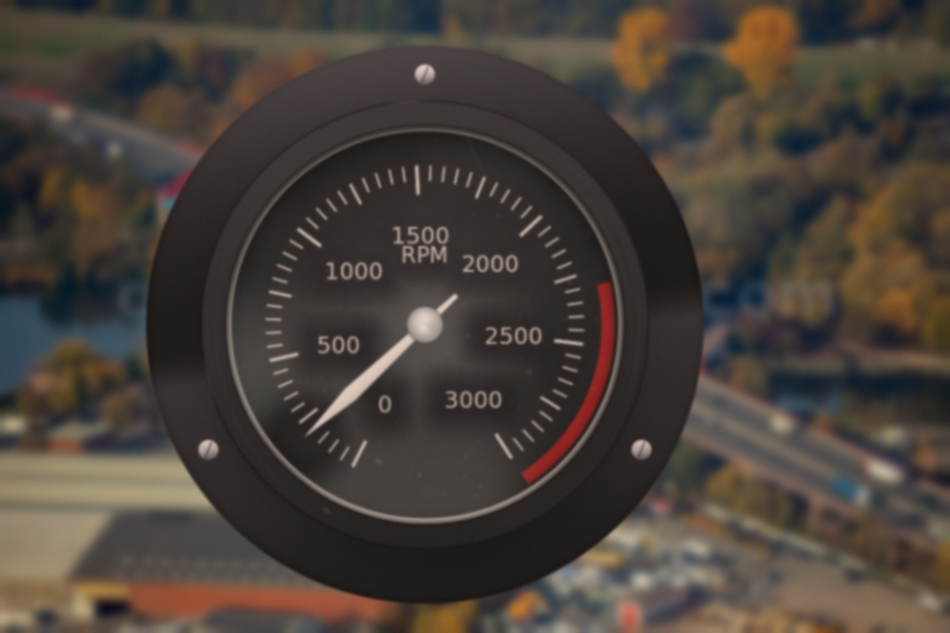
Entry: 200; rpm
